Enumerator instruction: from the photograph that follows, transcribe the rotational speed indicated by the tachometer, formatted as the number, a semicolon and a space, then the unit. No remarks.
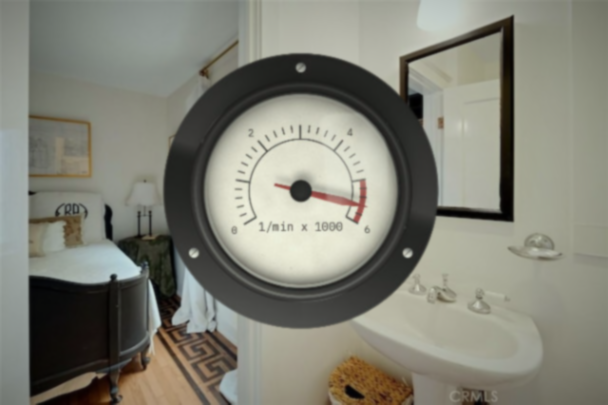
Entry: 5600; rpm
